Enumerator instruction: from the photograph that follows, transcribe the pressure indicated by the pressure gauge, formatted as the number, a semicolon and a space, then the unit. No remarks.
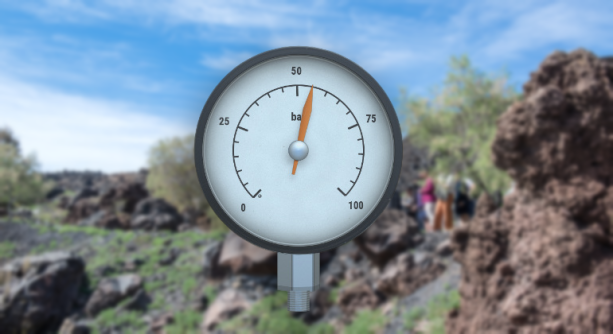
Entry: 55; bar
